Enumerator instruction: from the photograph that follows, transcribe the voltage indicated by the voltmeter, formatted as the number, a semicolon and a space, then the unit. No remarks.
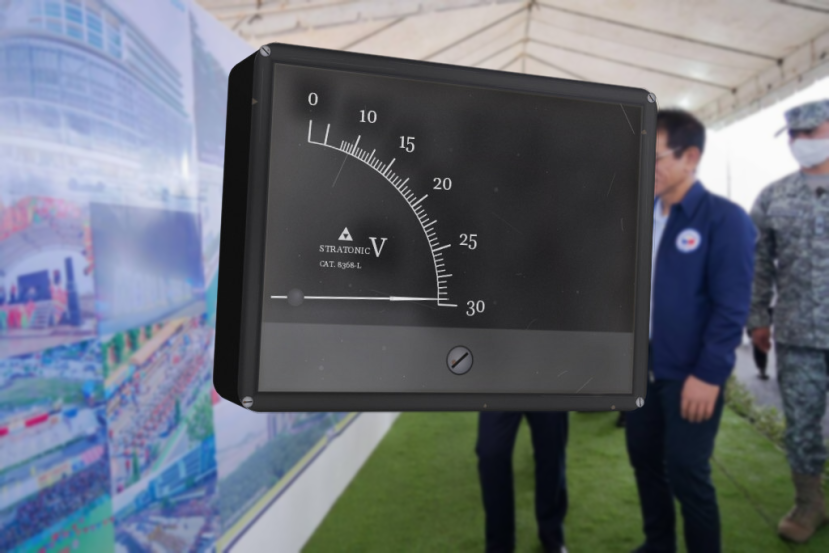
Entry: 29.5; V
